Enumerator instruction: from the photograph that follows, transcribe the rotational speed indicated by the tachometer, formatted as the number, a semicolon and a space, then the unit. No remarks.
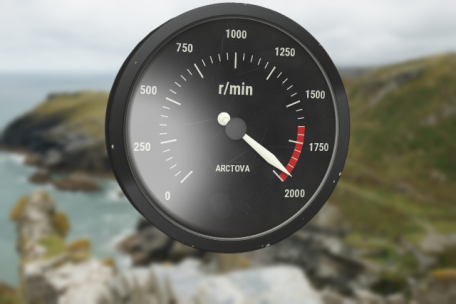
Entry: 1950; rpm
